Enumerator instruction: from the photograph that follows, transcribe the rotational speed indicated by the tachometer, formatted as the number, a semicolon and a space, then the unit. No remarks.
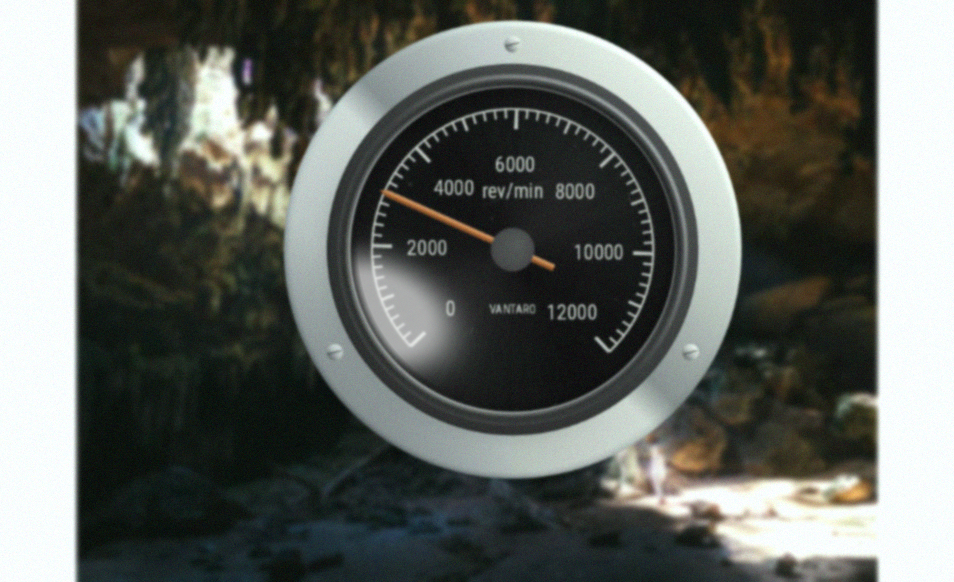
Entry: 3000; rpm
